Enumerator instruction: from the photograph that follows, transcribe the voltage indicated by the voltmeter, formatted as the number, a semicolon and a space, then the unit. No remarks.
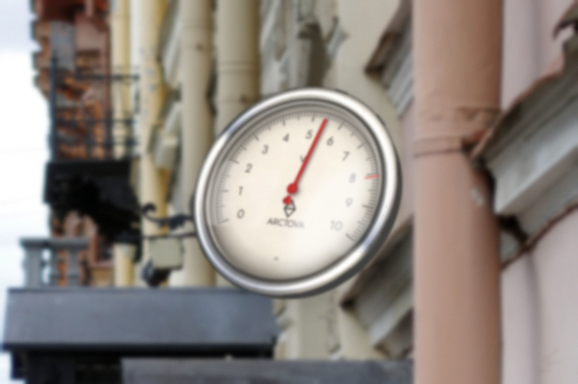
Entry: 5.5; V
